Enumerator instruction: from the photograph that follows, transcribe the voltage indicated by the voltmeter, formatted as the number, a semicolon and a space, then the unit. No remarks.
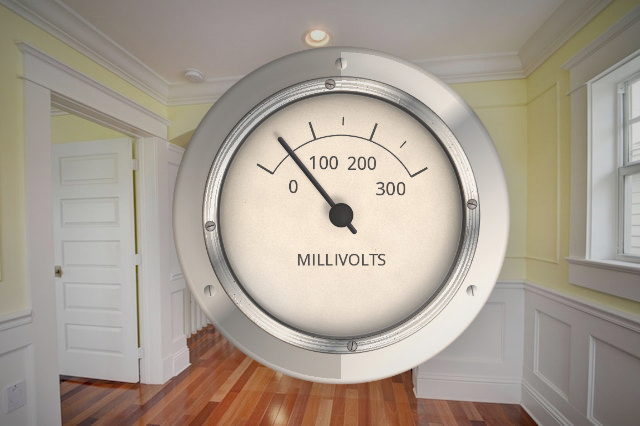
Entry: 50; mV
